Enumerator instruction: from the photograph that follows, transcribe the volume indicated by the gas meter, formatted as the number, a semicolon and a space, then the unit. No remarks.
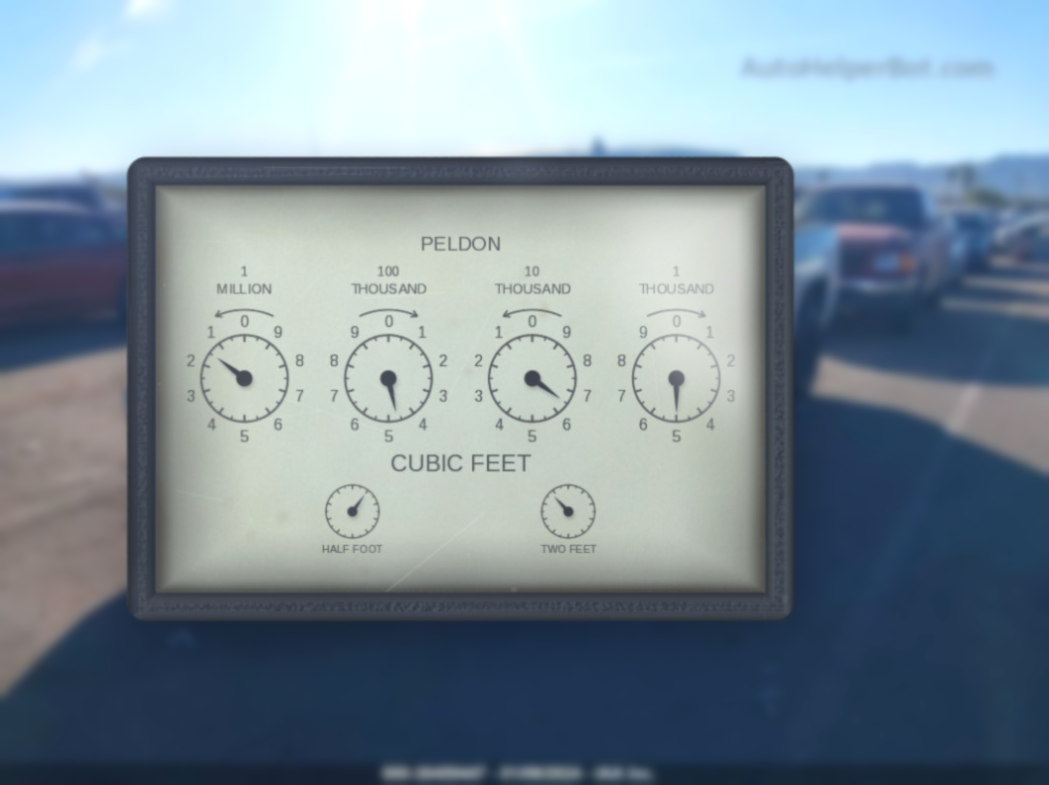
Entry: 146500; ft³
